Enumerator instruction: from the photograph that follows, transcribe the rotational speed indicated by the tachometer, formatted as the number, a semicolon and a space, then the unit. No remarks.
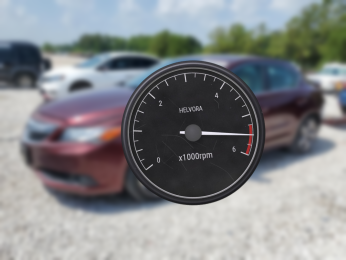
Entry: 5500; rpm
